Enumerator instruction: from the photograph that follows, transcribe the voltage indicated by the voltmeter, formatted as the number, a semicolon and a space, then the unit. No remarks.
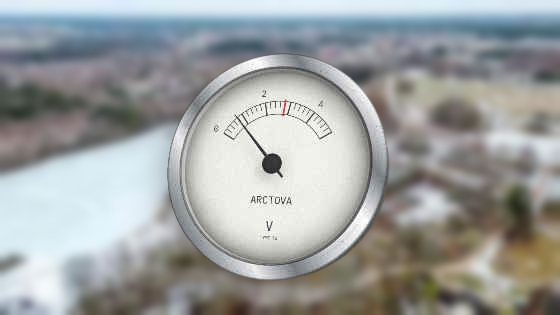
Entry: 0.8; V
